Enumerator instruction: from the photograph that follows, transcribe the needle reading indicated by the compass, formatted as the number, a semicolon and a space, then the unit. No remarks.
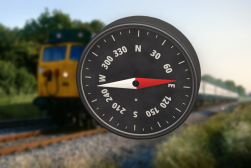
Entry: 80; °
